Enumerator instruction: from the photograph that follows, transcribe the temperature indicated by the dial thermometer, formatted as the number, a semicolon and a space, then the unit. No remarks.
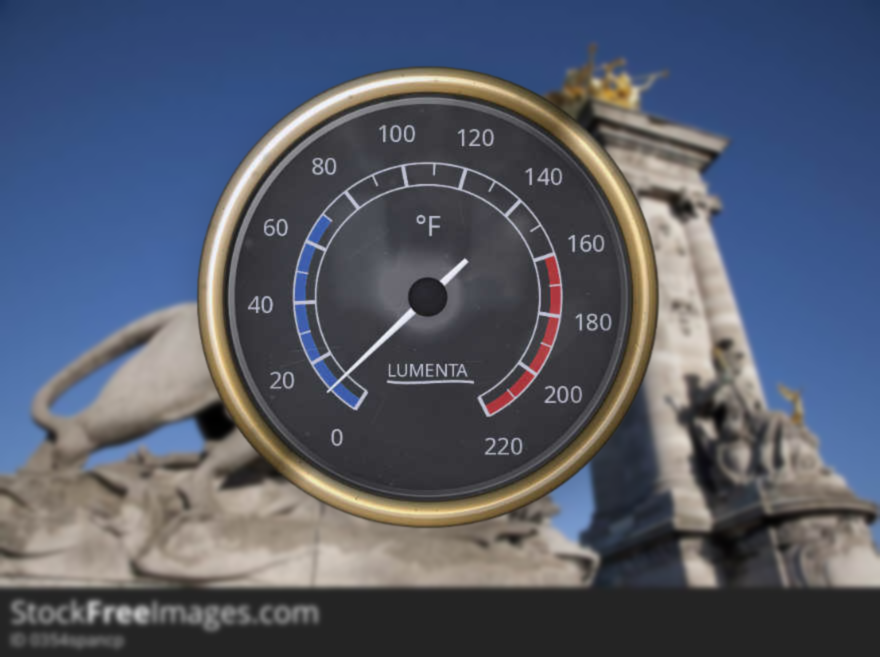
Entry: 10; °F
